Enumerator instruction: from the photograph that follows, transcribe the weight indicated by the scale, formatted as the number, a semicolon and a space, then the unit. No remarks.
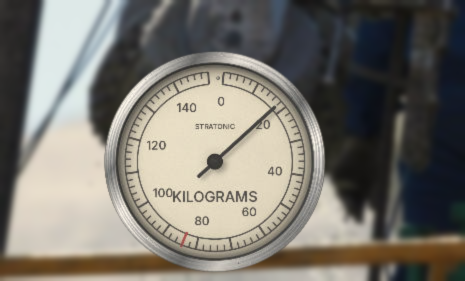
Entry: 18; kg
